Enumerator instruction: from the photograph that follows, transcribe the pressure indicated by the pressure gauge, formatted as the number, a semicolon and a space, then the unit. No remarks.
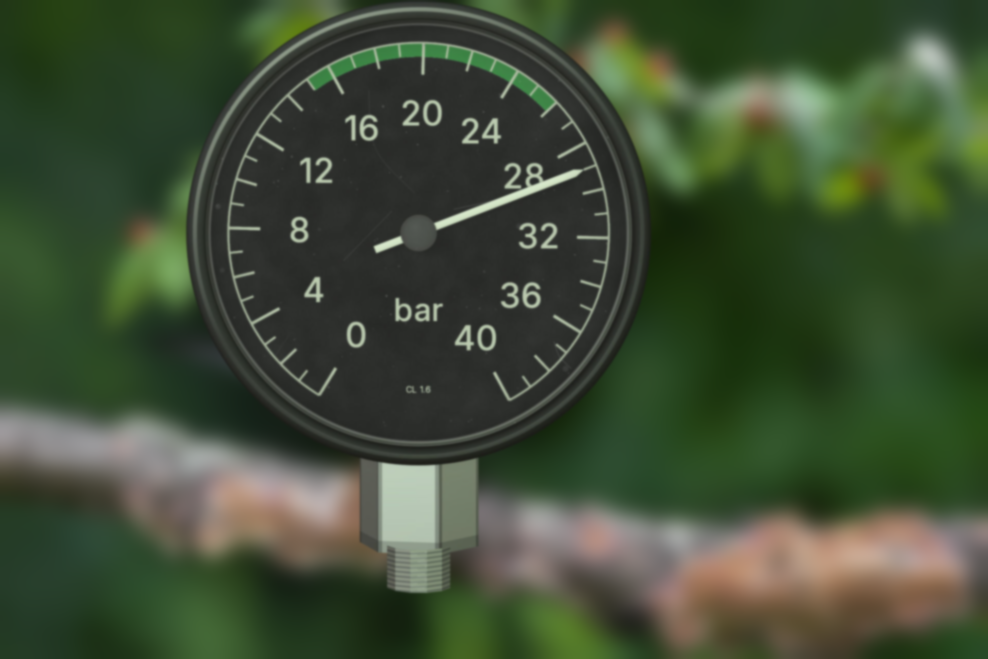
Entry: 29; bar
